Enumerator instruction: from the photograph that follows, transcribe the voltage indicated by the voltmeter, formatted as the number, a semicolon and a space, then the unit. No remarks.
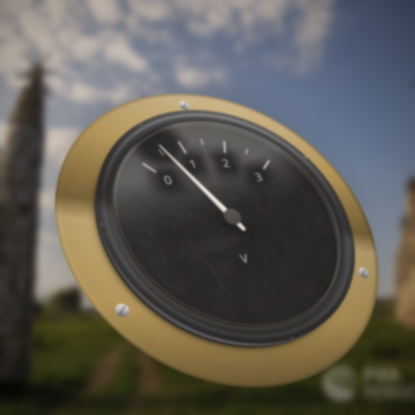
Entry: 0.5; V
